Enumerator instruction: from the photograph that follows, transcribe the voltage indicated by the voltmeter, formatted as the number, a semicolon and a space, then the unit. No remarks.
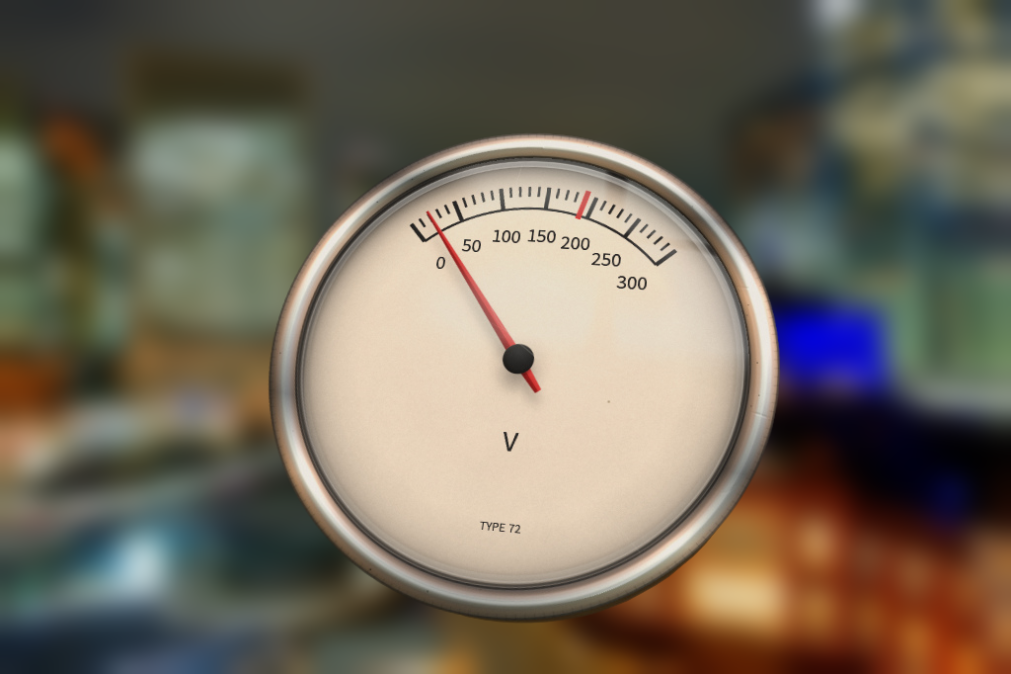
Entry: 20; V
